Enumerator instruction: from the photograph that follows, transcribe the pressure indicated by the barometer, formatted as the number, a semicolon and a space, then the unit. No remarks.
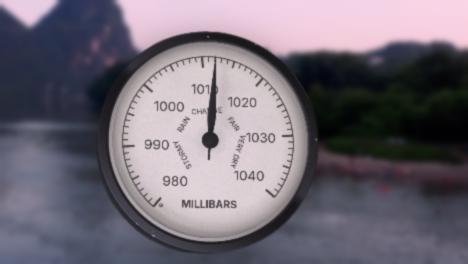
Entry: 1012; mbar
